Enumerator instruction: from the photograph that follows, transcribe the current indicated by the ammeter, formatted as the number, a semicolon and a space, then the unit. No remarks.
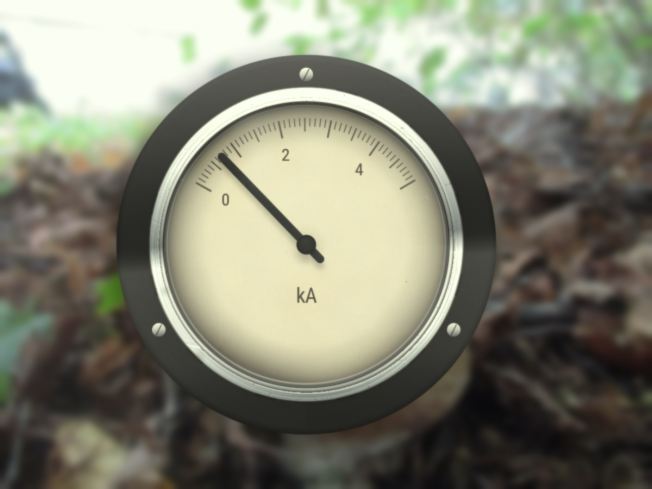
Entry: 0.7; kA
